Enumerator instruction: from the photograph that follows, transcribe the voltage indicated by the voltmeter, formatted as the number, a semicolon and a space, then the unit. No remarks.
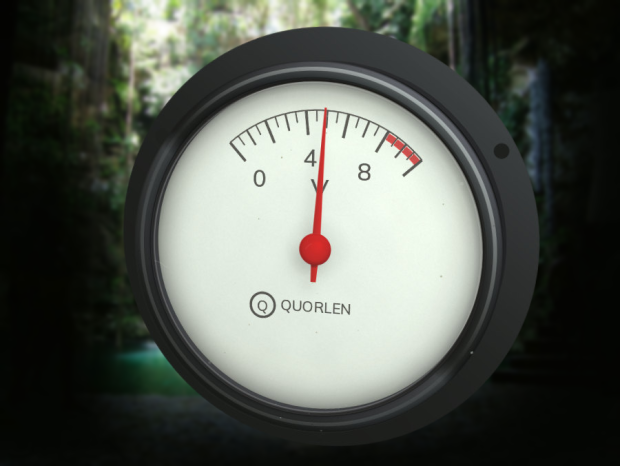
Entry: 5; V
